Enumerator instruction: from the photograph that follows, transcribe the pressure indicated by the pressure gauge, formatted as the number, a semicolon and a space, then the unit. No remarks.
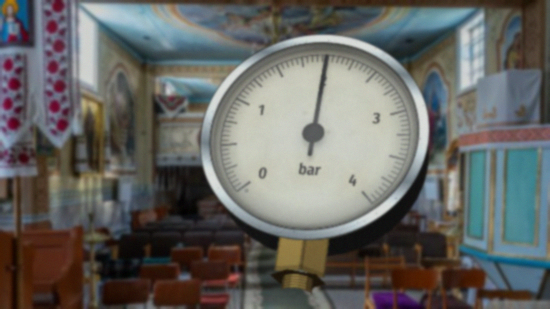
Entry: 2; bar
